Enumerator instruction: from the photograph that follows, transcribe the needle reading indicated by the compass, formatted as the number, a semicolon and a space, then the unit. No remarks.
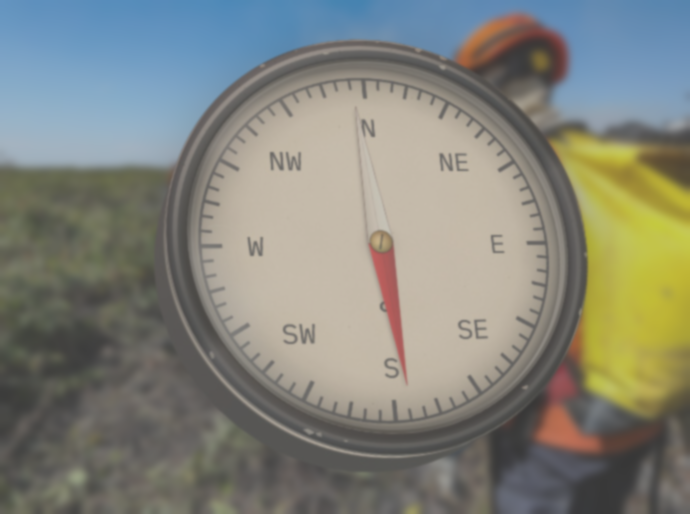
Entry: 175; °
